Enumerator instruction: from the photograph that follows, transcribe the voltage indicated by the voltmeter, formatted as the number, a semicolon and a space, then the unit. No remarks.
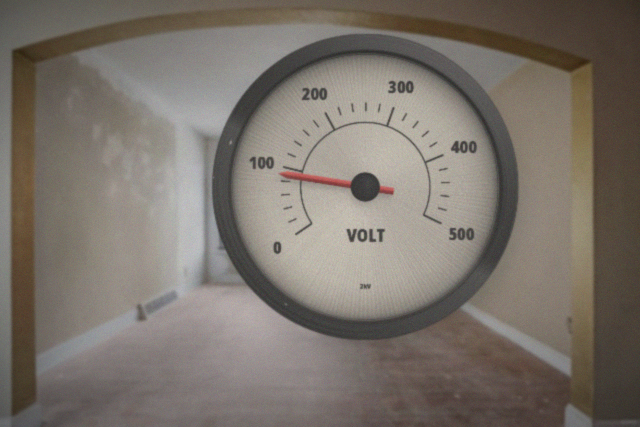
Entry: 90; V
